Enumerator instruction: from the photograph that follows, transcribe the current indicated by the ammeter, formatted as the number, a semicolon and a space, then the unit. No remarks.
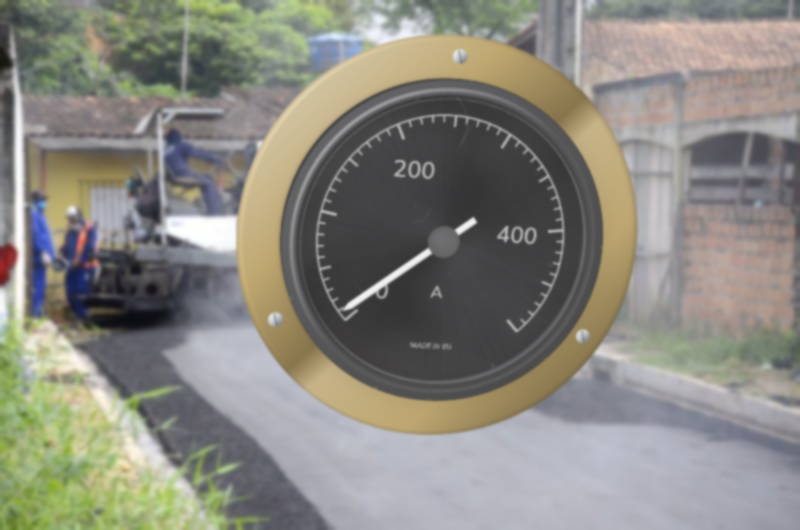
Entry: 10; A
